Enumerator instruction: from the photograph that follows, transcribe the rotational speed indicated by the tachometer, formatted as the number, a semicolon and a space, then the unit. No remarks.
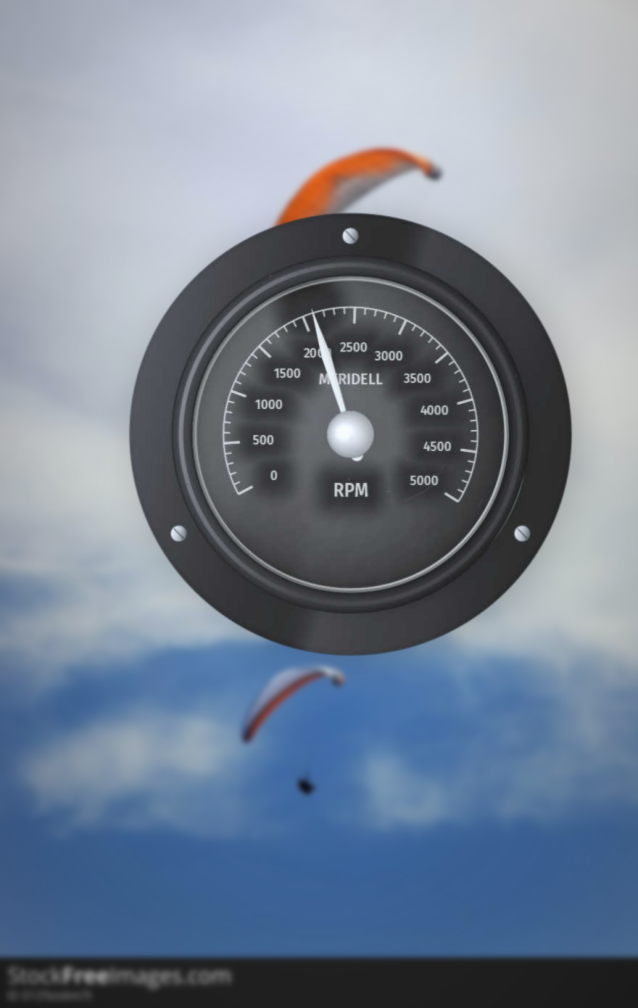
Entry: 2100; rpm
